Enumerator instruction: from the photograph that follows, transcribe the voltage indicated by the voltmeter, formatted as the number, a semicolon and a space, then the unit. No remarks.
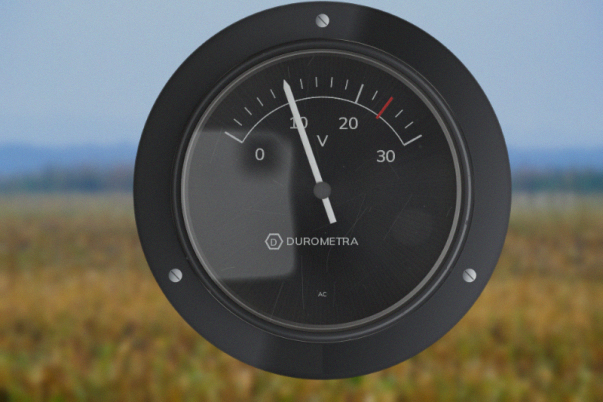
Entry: 10; V
